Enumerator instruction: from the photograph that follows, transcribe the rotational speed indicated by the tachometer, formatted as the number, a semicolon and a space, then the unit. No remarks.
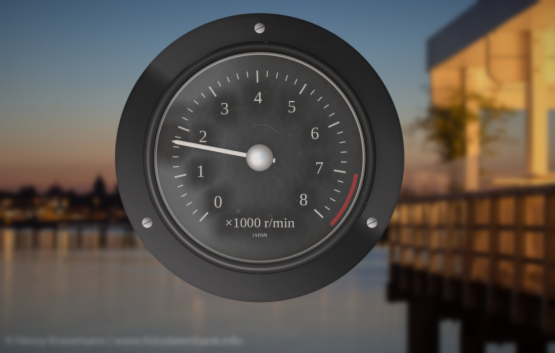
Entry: 1700; rpm
